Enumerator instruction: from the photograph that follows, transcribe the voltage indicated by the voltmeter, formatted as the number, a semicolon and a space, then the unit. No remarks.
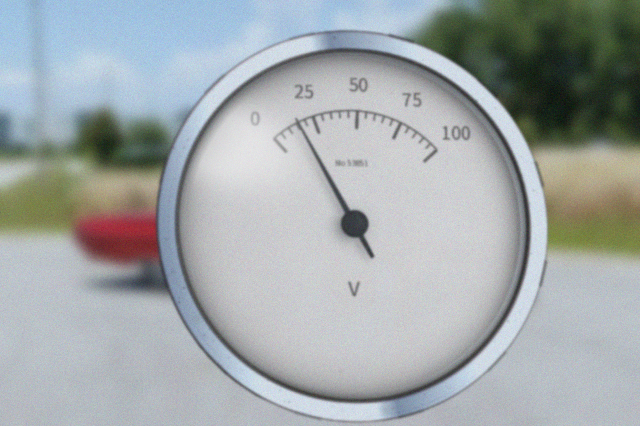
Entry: 15; V
